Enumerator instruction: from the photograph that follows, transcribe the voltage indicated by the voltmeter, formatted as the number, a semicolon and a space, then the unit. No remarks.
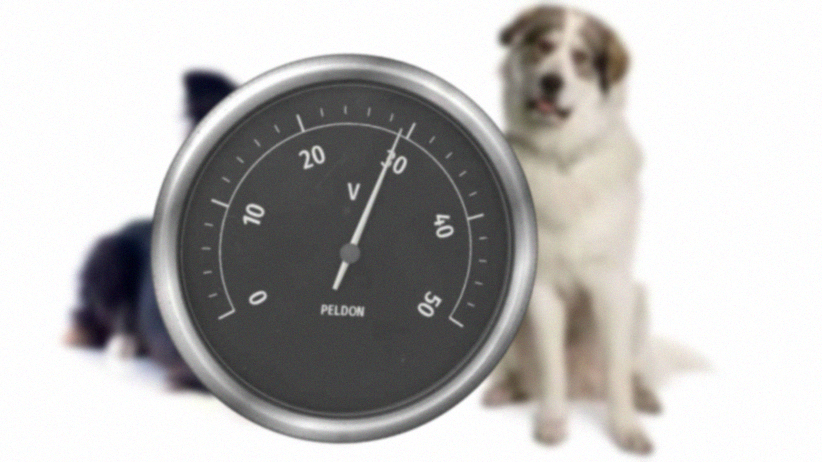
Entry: 29; V
